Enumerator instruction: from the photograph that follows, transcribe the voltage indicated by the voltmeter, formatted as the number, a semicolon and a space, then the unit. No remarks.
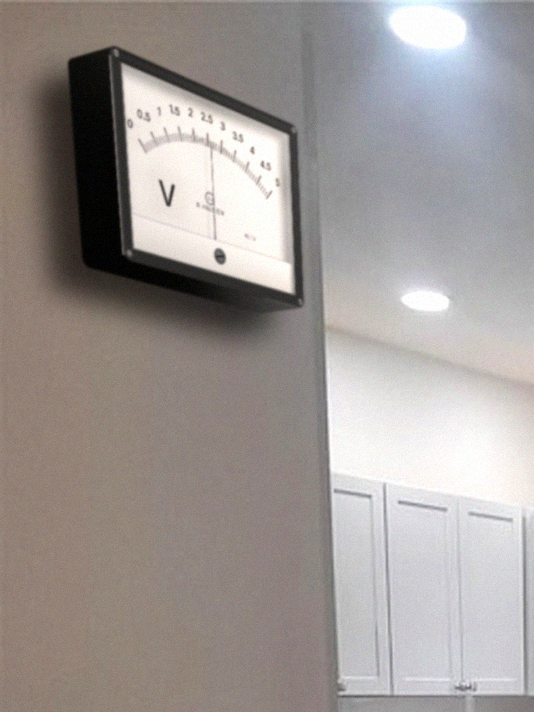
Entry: 2.5; V
